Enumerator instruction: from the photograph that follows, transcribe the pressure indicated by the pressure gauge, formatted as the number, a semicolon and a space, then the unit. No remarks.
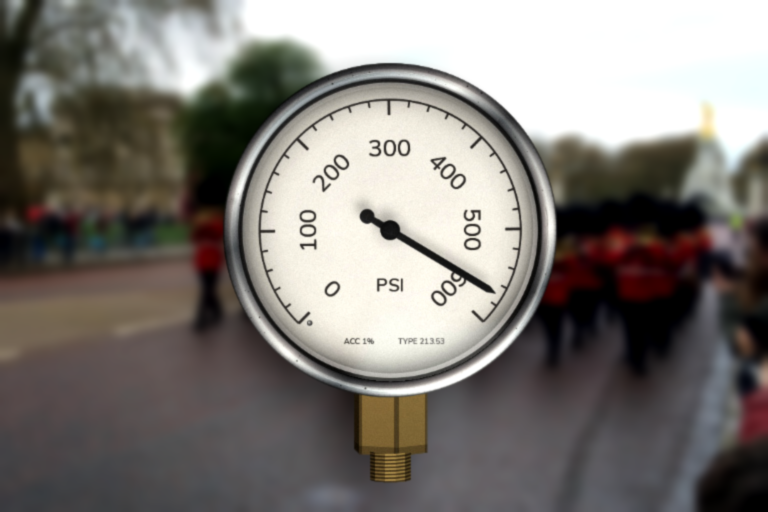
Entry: 570; psi
